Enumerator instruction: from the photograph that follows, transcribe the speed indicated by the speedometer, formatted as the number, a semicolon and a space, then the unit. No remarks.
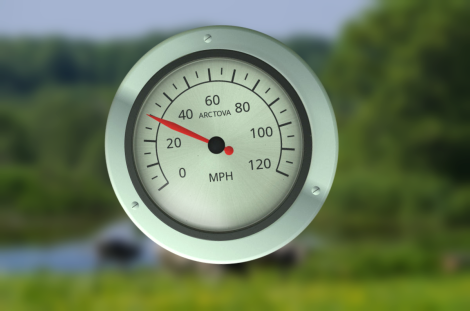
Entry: 30; mph
